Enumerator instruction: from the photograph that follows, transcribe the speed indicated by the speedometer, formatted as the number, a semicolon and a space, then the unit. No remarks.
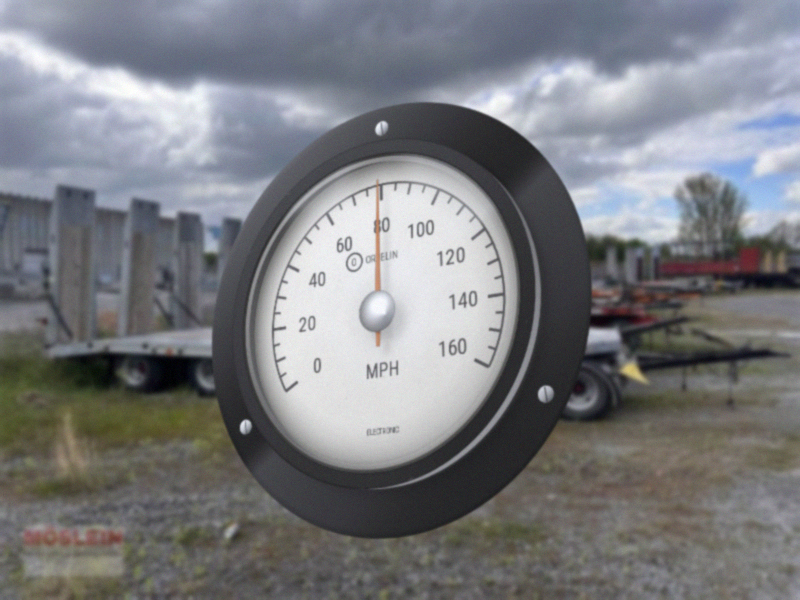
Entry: 80; mph
